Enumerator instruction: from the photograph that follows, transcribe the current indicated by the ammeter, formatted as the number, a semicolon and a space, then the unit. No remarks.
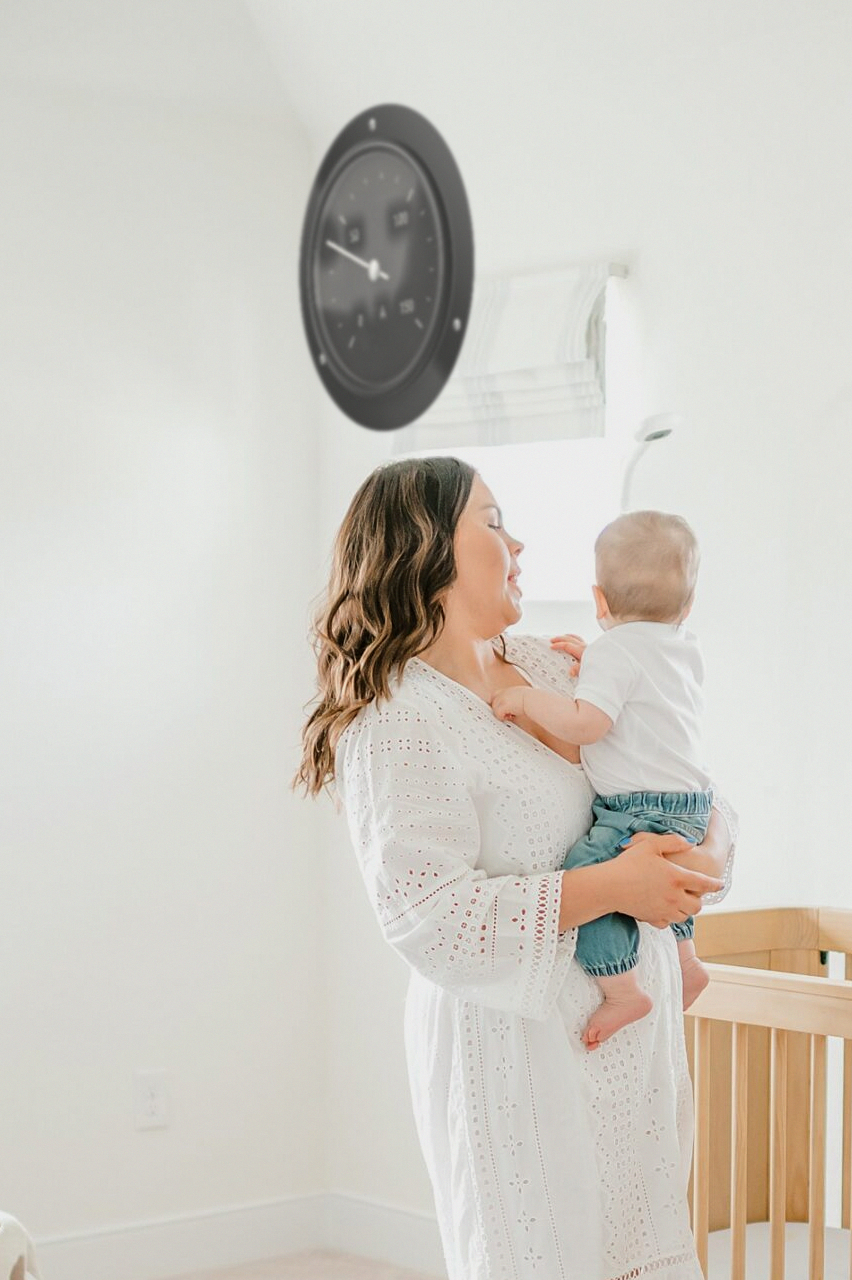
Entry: 40; A
